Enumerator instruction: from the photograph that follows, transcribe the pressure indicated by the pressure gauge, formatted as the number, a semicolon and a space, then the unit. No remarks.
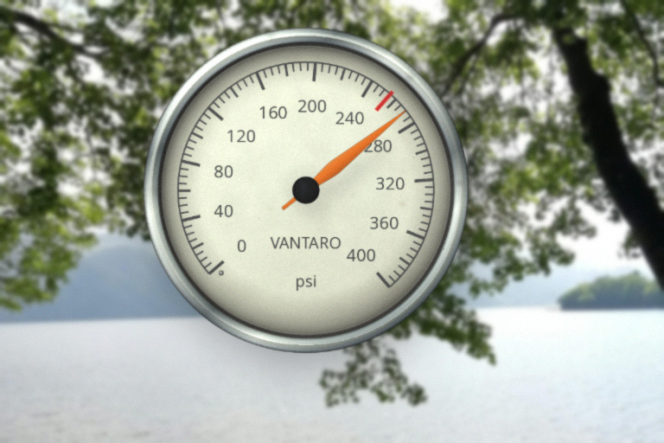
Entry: 270; psi
